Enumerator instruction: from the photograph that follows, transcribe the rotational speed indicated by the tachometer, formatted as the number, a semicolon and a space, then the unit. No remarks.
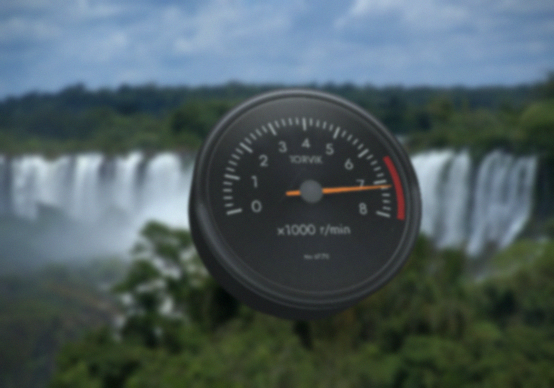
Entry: 7200; rpm
